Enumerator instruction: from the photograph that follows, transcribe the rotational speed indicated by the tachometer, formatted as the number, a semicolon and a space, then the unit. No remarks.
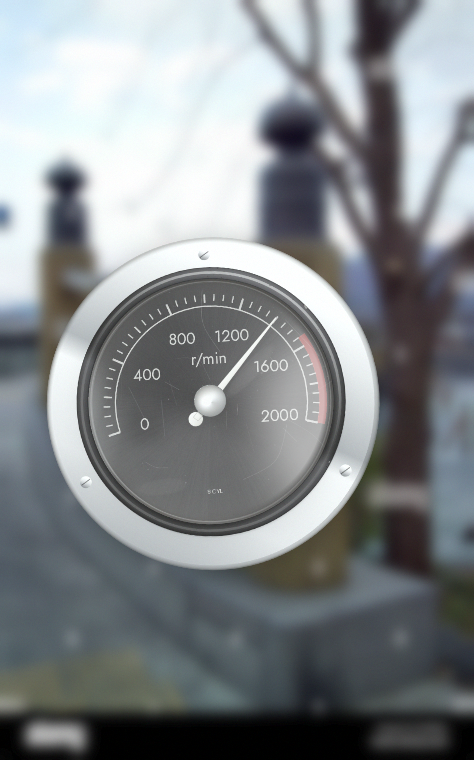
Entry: 1400; rpm
